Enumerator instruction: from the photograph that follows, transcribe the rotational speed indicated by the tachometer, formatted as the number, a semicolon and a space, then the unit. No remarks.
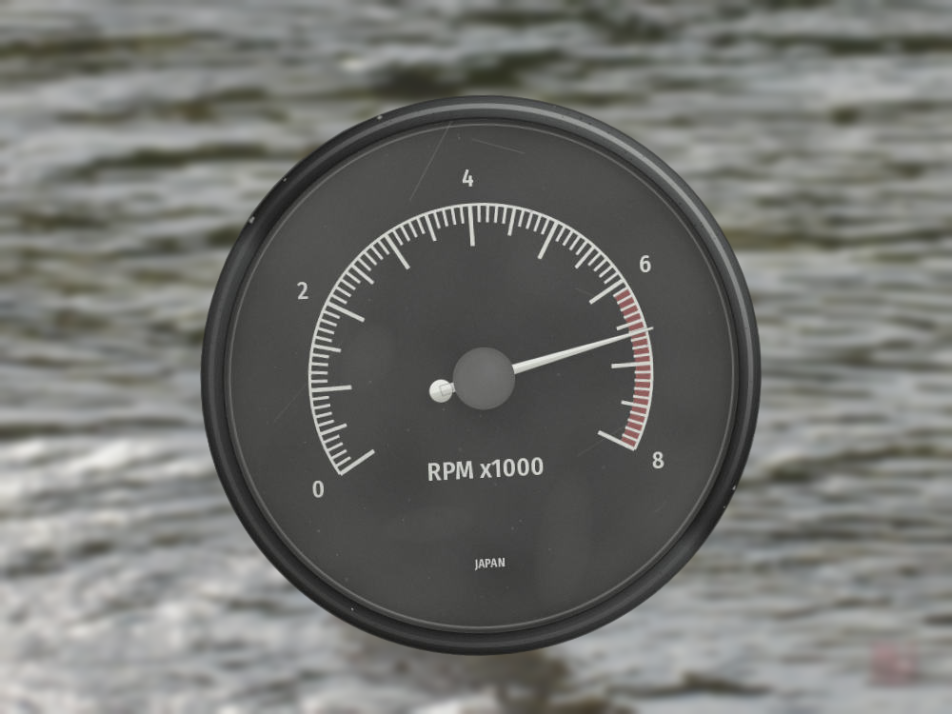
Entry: 6600; rpm
